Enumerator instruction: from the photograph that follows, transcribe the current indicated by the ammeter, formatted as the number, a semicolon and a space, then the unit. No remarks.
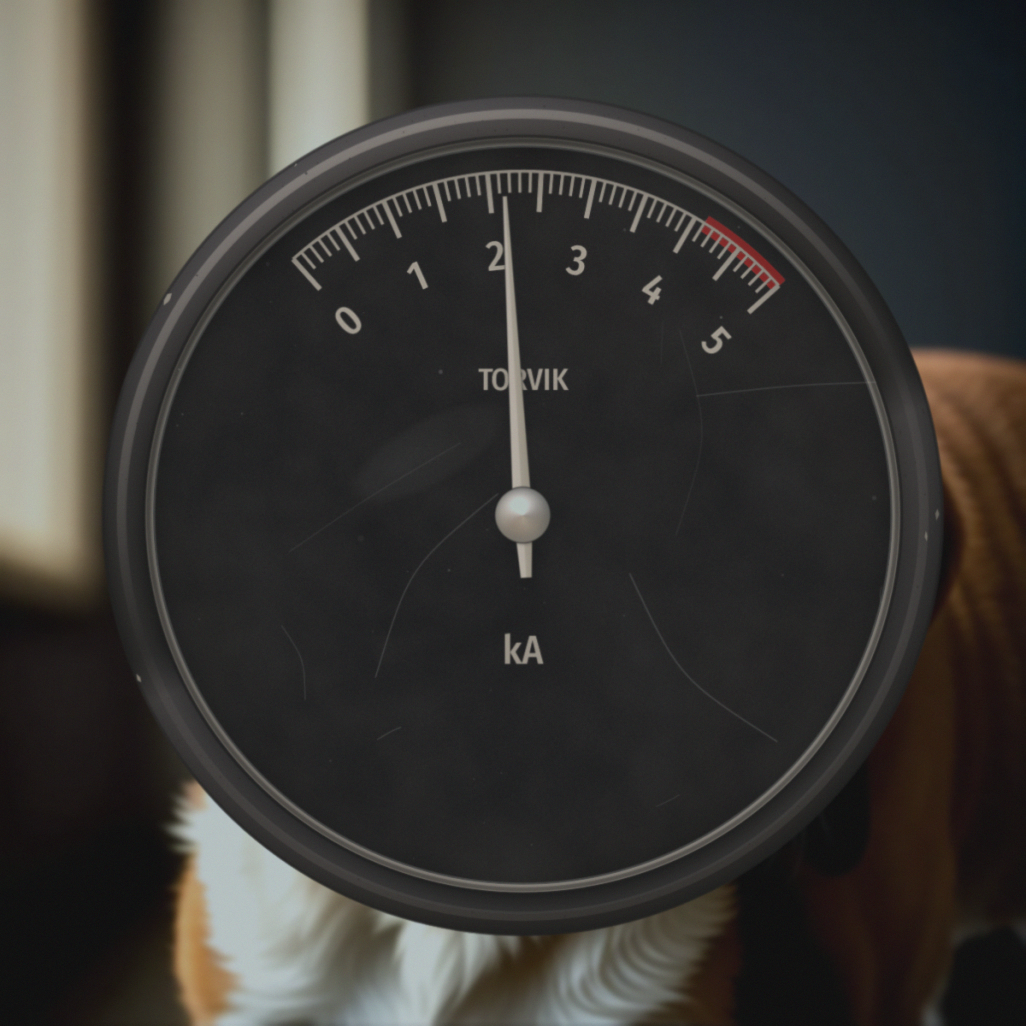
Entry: 2.15; kA
